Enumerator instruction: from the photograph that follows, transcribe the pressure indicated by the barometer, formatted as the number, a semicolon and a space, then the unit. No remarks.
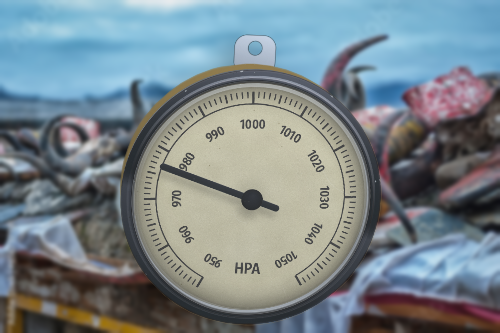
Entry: 977; hPa
